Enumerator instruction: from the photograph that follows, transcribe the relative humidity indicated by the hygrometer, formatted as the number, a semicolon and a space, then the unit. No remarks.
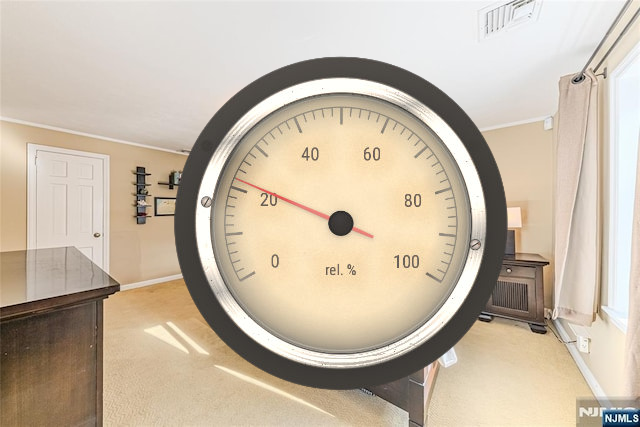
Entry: 22; %
